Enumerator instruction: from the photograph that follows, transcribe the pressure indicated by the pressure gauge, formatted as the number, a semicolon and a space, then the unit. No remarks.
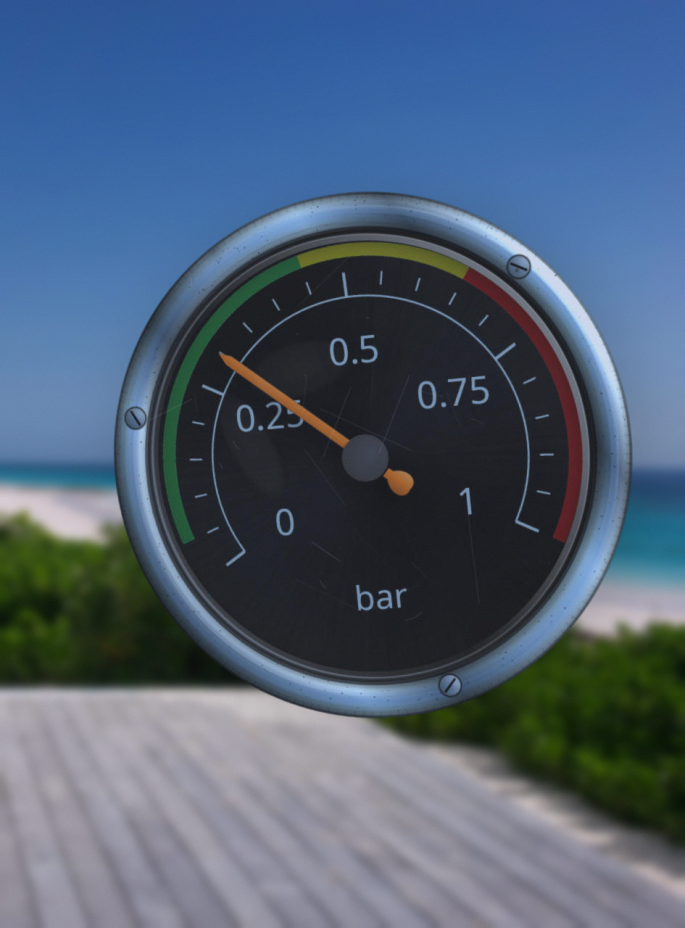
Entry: 0.3; bar
